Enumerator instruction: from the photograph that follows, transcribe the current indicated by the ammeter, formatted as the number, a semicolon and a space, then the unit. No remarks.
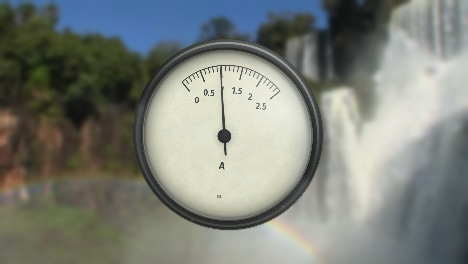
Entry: 1; A
